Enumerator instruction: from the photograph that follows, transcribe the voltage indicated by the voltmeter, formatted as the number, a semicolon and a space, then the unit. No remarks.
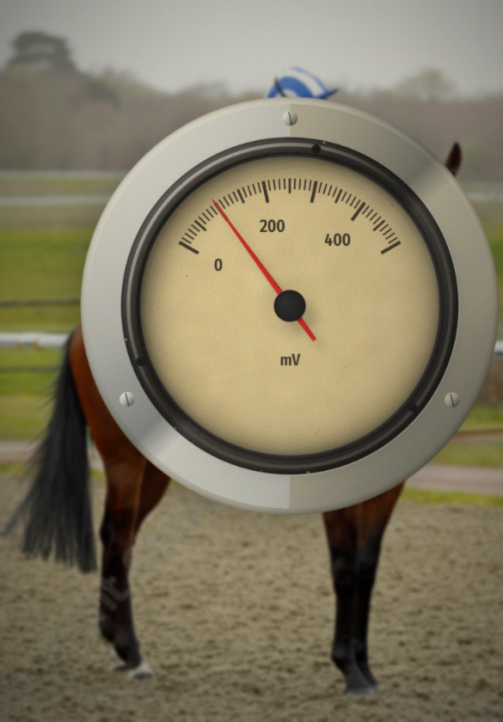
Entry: 100; mV
